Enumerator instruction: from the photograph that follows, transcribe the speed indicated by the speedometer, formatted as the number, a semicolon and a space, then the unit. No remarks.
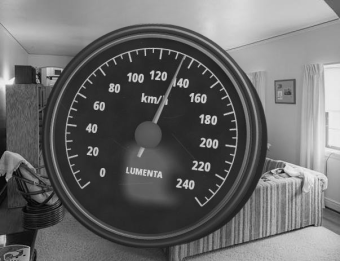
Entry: 135; km/h
